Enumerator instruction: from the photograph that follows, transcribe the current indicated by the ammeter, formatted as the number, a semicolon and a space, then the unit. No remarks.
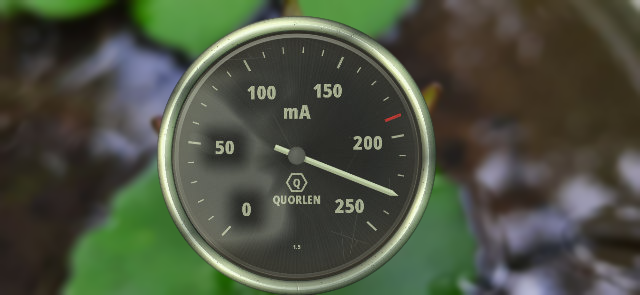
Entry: 230; mA
